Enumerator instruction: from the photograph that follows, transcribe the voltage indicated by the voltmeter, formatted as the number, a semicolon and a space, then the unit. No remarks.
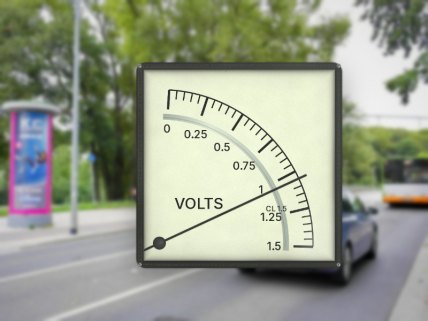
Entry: 1.05; V
